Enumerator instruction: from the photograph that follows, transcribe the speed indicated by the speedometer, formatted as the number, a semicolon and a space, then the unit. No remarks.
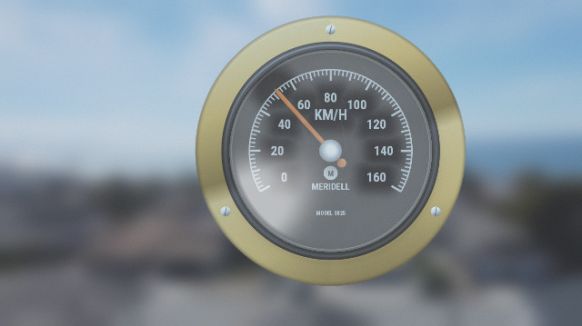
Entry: 52; km/h
